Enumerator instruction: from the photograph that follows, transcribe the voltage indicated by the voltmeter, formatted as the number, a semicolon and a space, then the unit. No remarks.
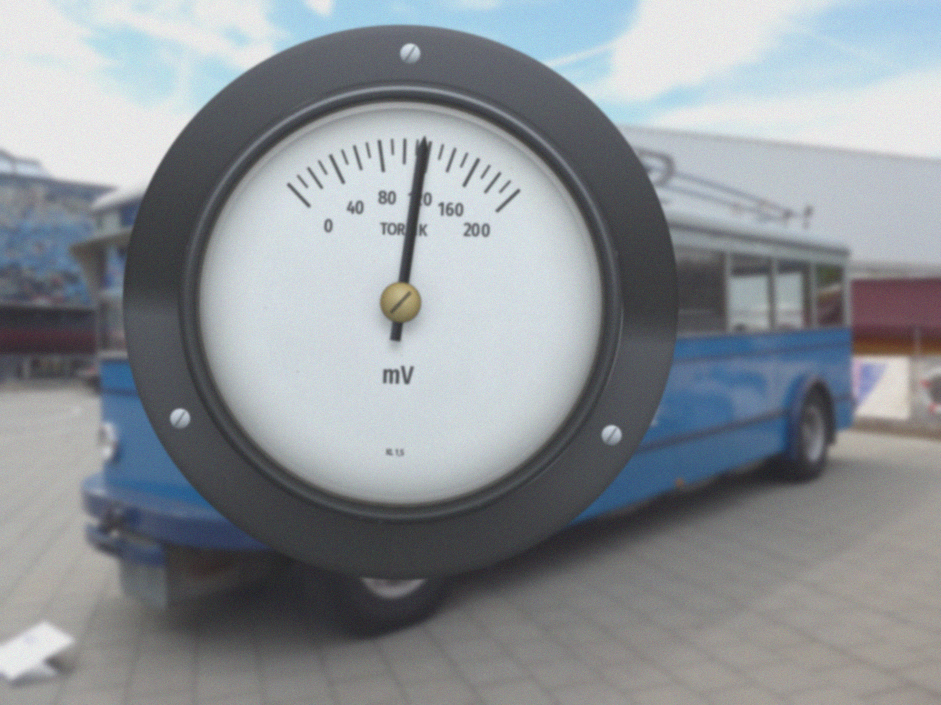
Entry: 115; mV
